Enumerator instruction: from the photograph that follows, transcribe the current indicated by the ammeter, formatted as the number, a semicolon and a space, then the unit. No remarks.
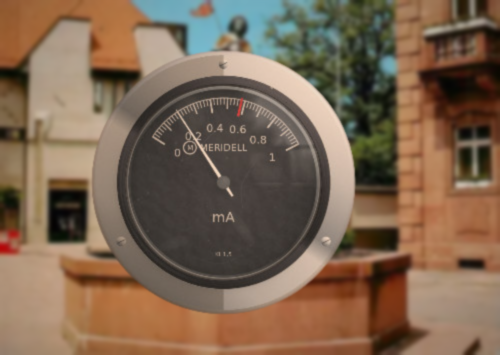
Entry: 0.2; mA
